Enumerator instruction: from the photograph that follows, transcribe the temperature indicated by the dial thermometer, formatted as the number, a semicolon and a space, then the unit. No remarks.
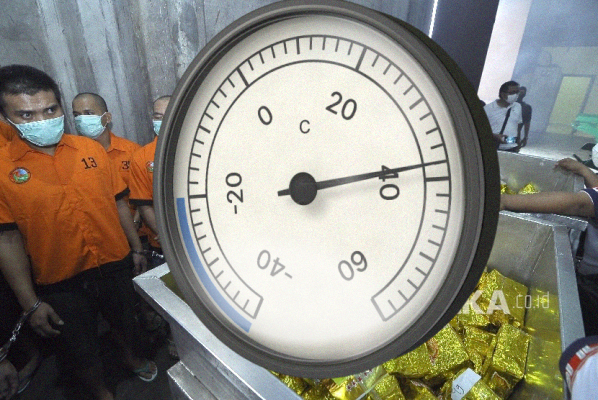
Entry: 38; °C
